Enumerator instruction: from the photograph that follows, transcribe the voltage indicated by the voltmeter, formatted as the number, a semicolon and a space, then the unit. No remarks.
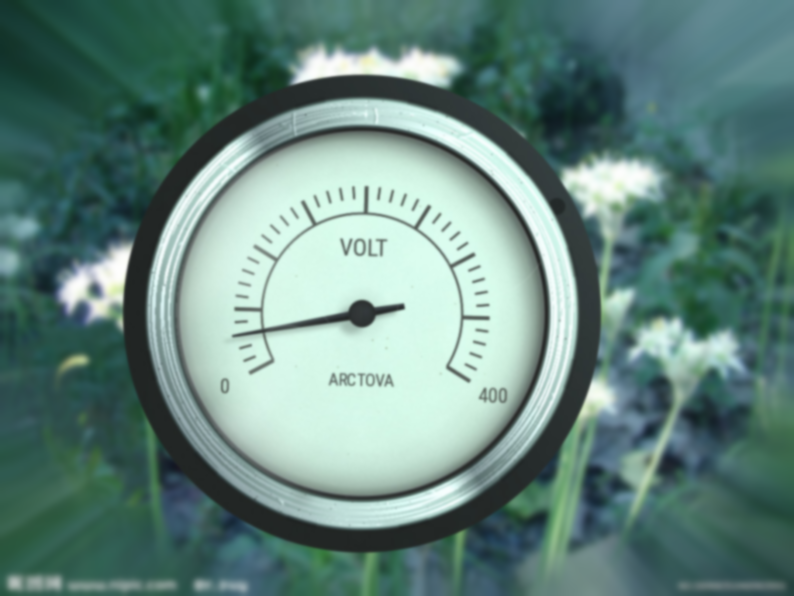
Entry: 30; V
